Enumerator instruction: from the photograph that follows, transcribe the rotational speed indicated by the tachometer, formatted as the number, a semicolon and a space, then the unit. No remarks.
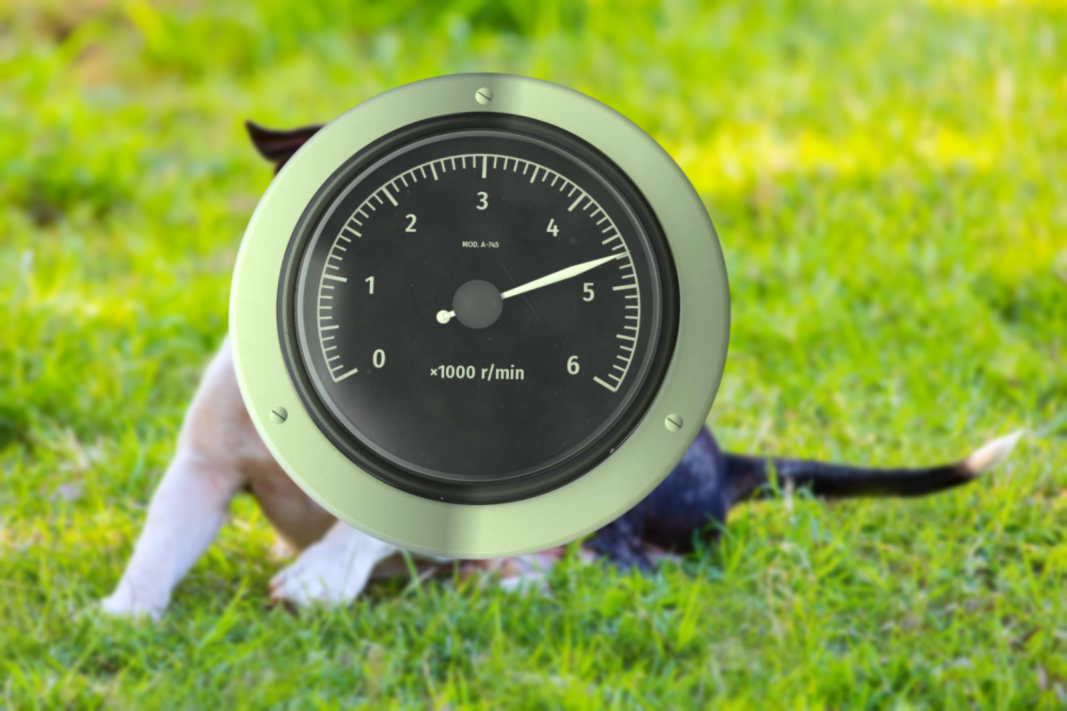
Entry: 4700; rpm
